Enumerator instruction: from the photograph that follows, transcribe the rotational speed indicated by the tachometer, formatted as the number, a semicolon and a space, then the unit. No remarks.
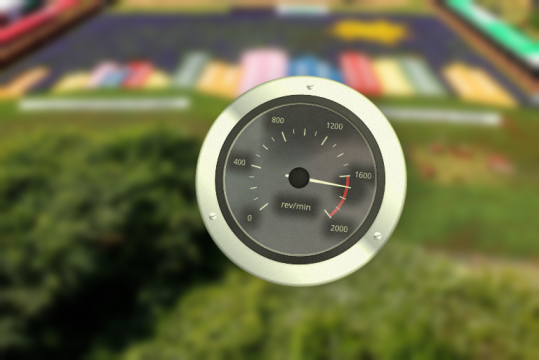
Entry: 1700; rpm
